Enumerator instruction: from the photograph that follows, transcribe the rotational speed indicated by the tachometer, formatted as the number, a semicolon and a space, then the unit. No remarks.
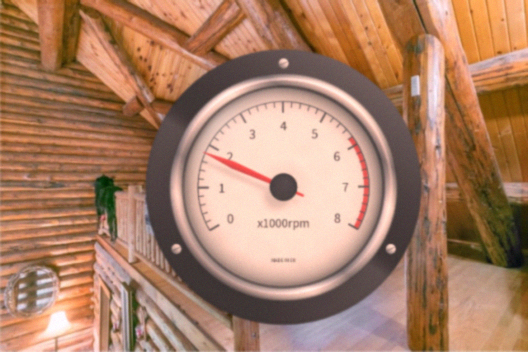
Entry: 1800; rpm
